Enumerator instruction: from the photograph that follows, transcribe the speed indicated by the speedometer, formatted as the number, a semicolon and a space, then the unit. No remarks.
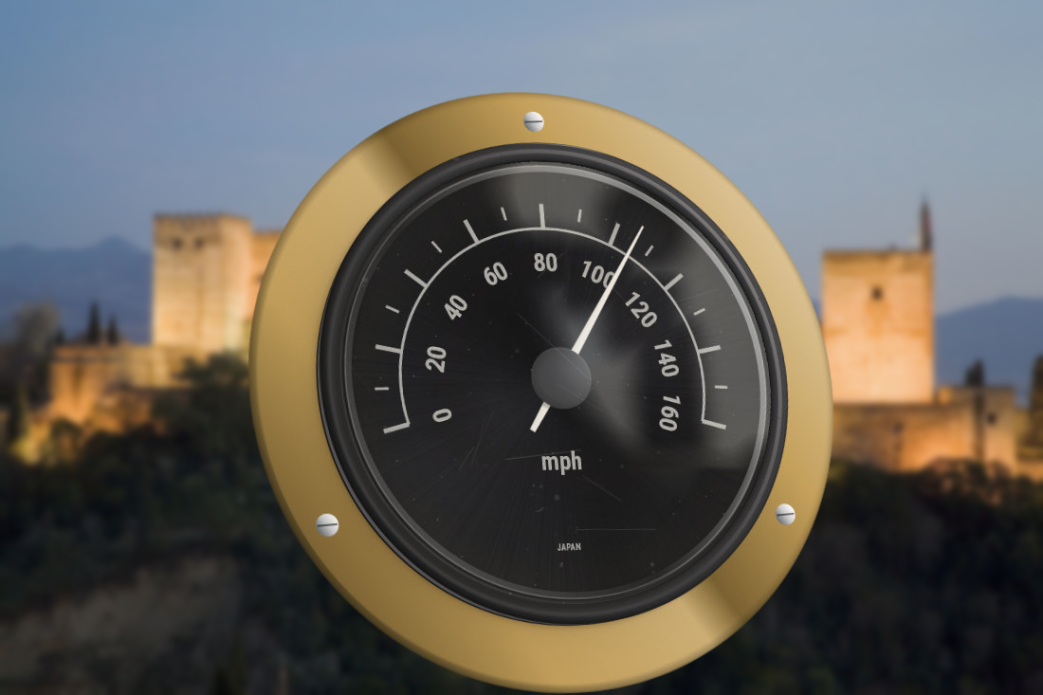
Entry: 105; mph
